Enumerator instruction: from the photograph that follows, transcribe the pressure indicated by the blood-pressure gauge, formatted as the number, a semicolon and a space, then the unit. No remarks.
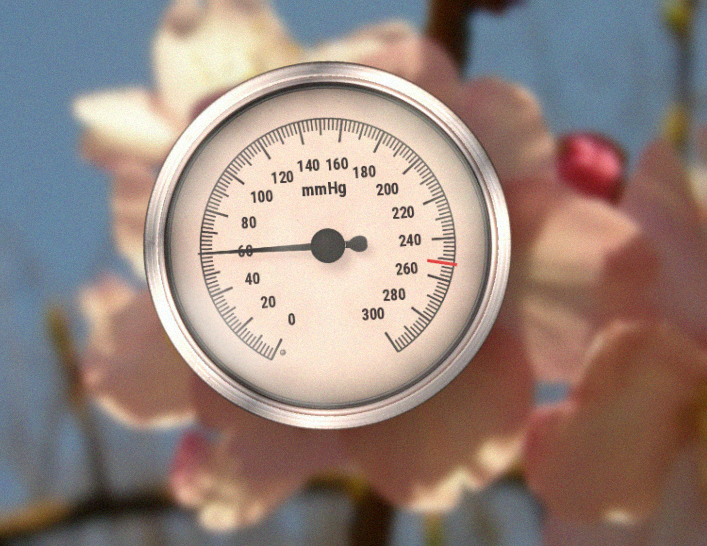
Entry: 60; mmHg
